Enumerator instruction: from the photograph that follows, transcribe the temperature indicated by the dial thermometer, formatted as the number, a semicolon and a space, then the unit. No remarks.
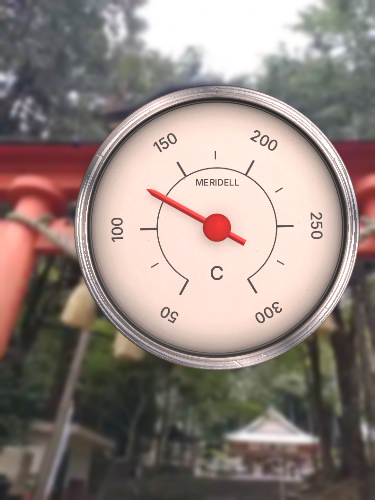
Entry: 125; °C
